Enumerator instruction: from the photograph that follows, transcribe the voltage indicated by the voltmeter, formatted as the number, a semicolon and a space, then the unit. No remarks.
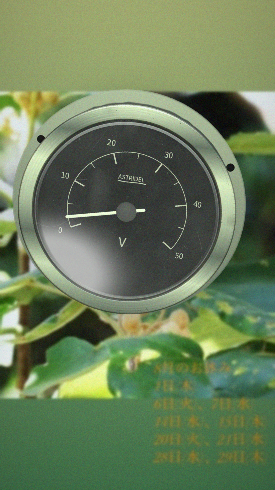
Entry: 2.5; V
